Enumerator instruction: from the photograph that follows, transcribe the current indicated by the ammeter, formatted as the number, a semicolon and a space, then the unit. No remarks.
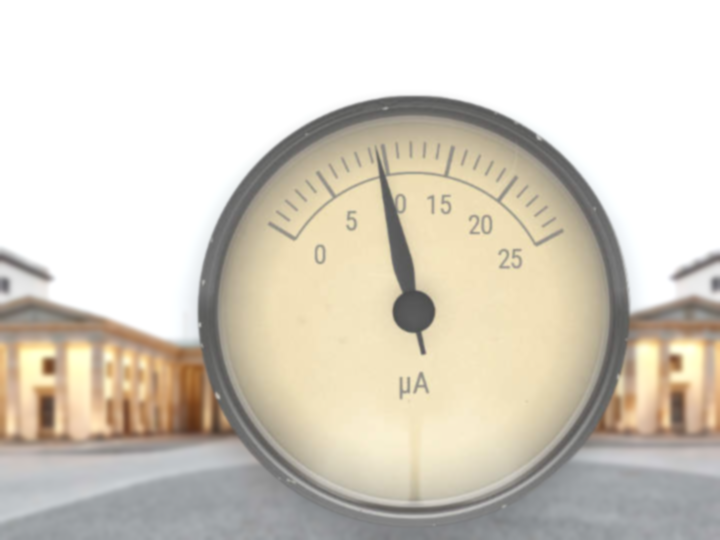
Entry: 9.5; µA
